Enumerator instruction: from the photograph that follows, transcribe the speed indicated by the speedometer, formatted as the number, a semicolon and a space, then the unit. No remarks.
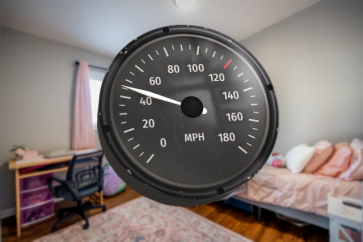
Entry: 45; mph
